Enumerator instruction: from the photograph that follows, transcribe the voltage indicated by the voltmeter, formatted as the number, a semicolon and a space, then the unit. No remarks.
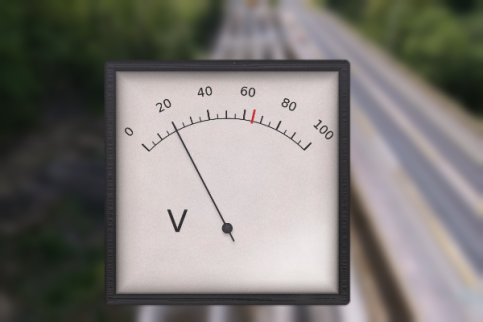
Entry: 20; V
